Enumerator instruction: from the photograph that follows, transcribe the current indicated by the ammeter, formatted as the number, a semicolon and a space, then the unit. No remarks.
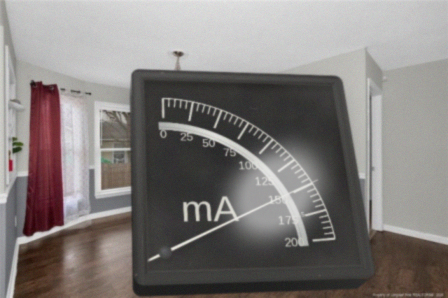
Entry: 150; mA
